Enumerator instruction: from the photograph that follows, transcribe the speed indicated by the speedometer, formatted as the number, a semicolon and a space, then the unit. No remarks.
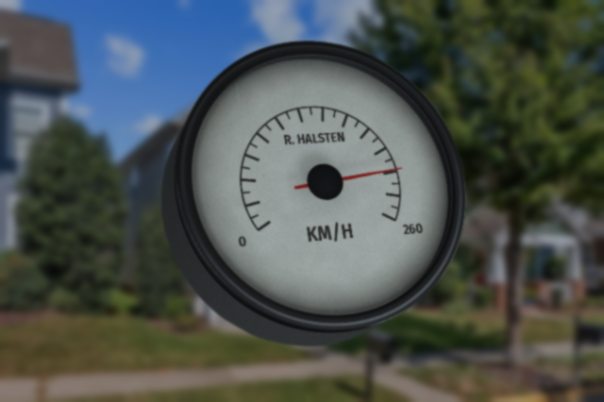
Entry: 220; km/h
